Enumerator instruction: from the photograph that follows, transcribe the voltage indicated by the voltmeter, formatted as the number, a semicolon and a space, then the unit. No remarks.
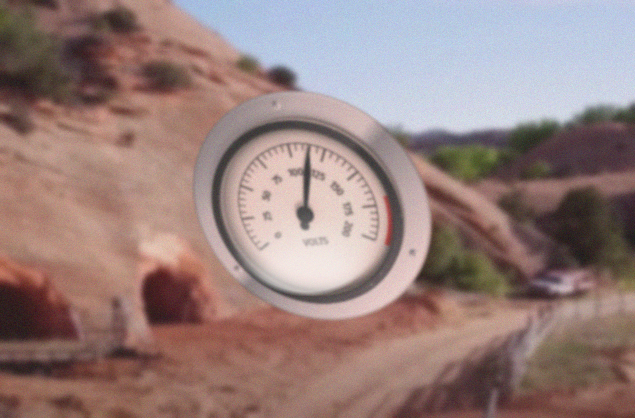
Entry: 115; V
